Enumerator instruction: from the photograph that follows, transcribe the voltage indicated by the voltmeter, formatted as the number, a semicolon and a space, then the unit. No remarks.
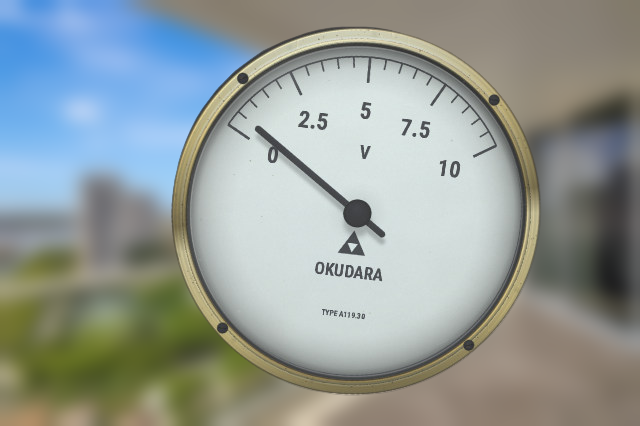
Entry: 0.5; V
